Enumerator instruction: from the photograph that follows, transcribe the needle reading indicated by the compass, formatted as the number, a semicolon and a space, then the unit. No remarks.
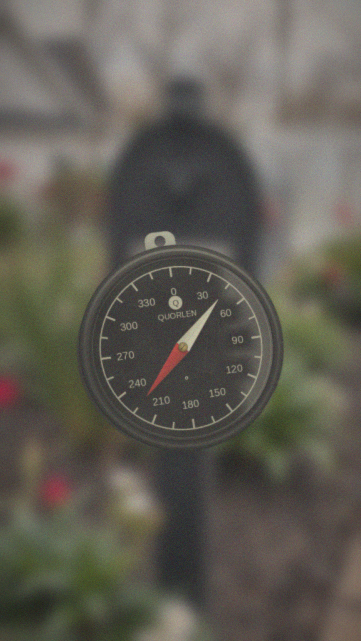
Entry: 225; °
